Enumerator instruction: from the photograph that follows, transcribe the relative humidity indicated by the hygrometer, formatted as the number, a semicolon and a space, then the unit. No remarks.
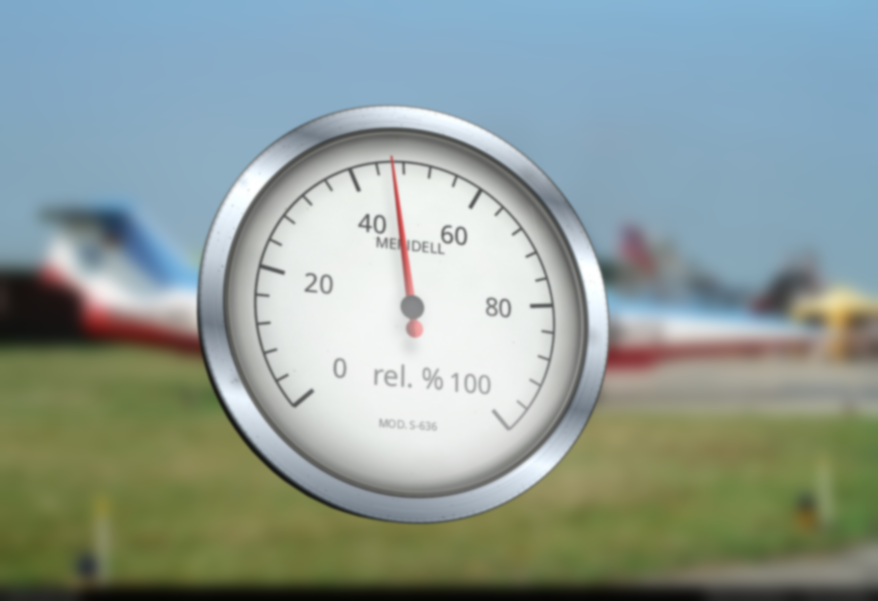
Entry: 46; %
